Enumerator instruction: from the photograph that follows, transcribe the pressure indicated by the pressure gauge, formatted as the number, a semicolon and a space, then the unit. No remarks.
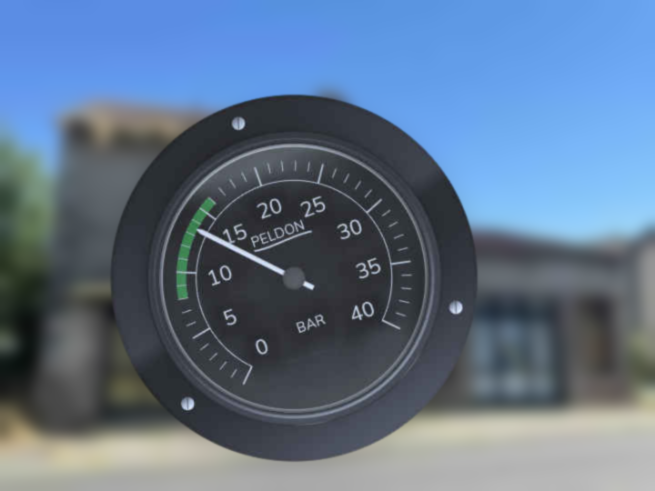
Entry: 13.5; bar
